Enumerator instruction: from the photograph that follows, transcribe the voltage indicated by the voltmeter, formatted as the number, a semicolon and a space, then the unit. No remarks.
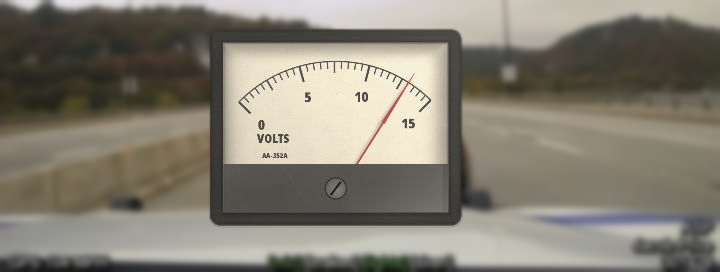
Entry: 13; V
